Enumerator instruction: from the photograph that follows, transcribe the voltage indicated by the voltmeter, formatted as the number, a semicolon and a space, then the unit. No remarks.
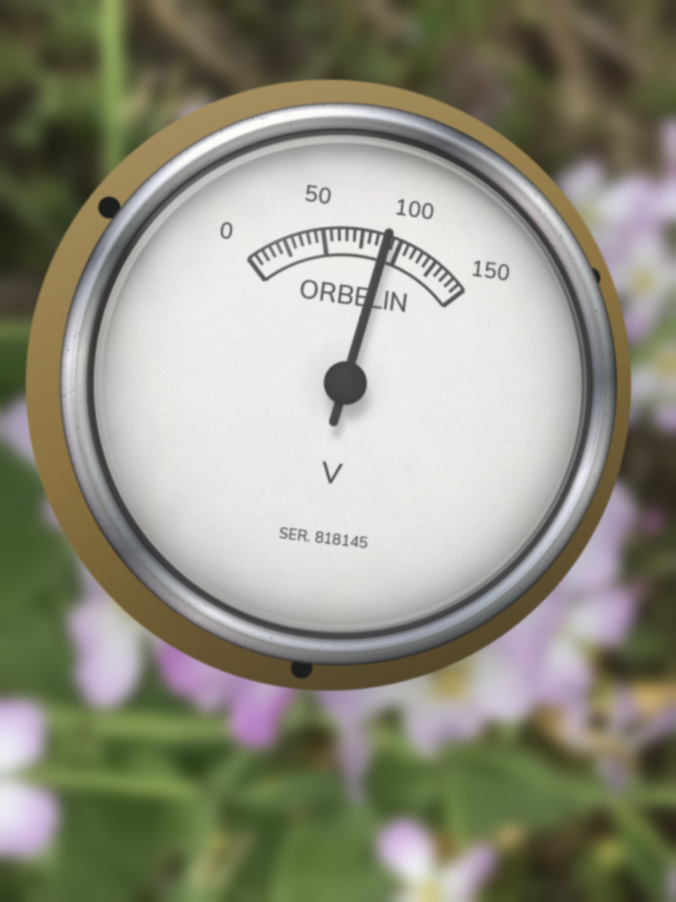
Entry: 90; V
